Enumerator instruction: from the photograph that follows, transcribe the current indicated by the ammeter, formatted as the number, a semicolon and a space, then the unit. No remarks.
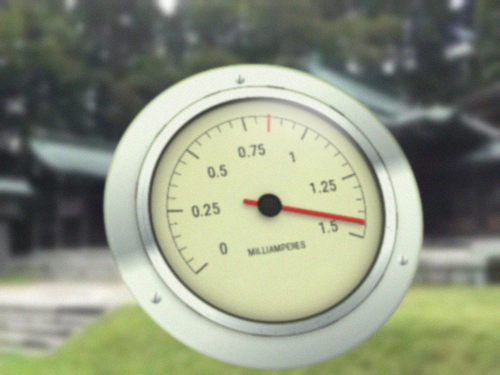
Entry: 1.45; mA
